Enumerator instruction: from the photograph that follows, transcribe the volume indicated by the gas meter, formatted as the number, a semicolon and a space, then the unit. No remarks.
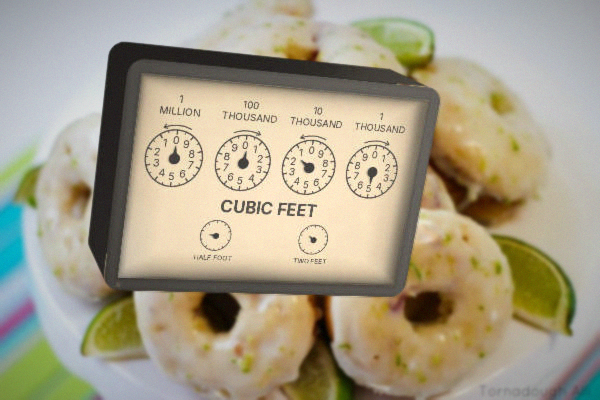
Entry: 1500; ft³
